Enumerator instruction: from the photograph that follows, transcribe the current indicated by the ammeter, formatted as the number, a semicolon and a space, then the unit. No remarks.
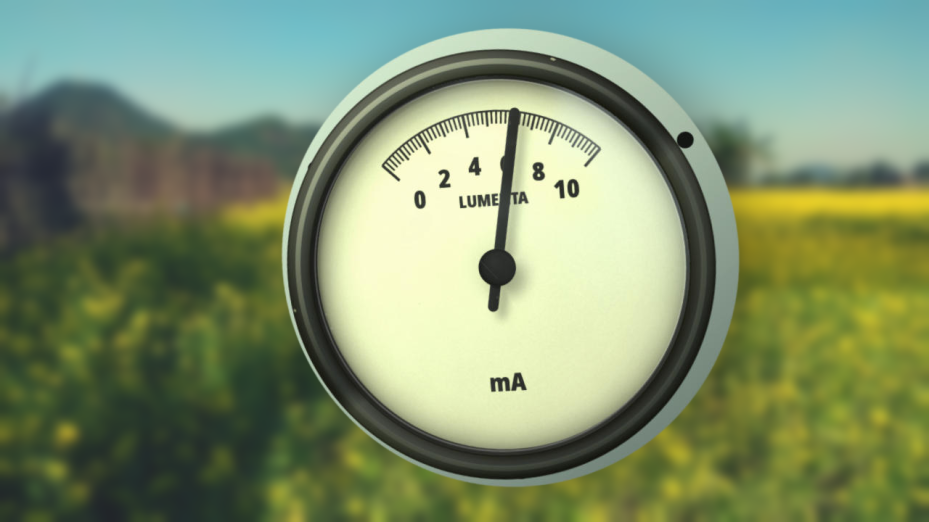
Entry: 6.2; mA
